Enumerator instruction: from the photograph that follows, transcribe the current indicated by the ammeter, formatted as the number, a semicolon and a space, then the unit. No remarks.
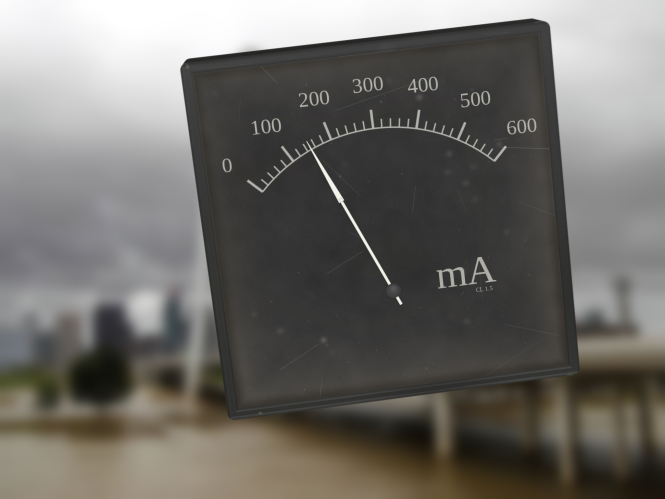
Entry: 150; mA
